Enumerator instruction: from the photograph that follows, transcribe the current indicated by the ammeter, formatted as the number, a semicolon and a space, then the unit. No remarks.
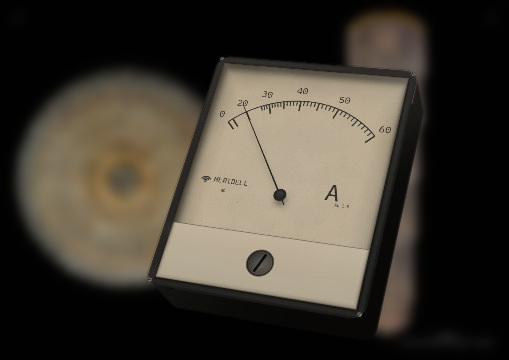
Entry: 20; A
